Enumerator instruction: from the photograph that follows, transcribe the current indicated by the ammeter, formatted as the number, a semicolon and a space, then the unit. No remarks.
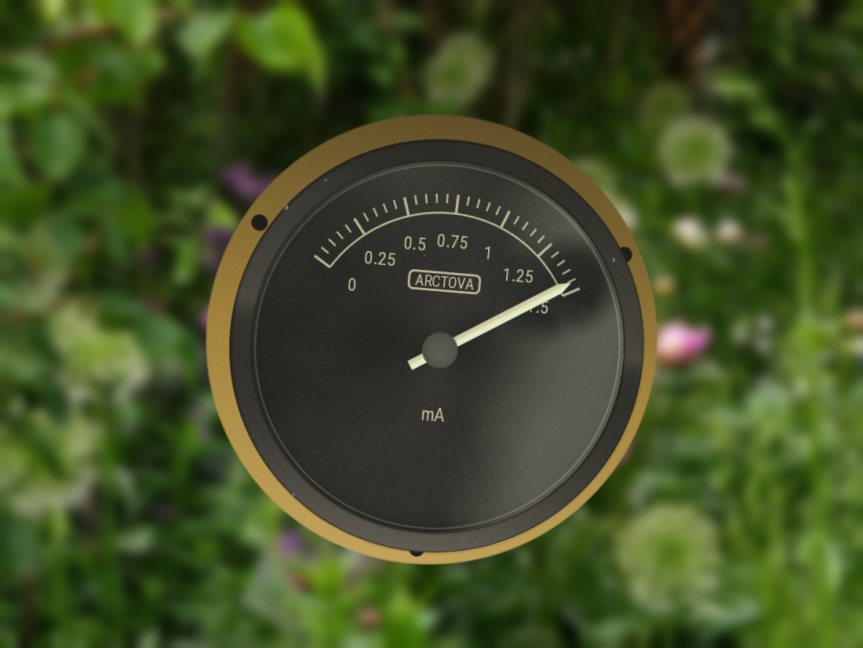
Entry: 1.45; mA
